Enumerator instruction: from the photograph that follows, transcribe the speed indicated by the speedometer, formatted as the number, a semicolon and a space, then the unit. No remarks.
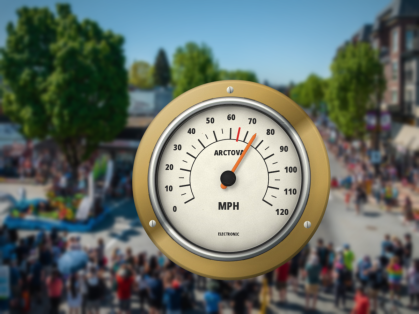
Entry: 75; mph
